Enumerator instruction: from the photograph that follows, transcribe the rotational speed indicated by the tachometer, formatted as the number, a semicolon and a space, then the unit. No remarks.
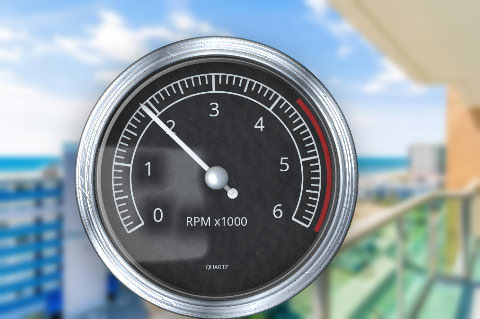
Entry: 1900; rpm
